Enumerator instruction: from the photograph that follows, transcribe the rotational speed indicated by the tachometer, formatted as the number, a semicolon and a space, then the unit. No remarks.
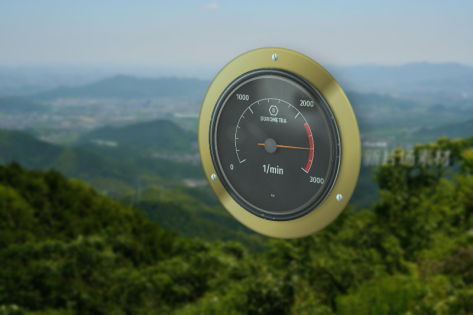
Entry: 2600; rpm
